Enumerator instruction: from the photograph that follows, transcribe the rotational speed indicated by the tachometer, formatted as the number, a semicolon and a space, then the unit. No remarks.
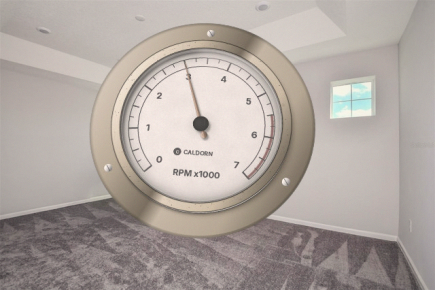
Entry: 3000; rpm
